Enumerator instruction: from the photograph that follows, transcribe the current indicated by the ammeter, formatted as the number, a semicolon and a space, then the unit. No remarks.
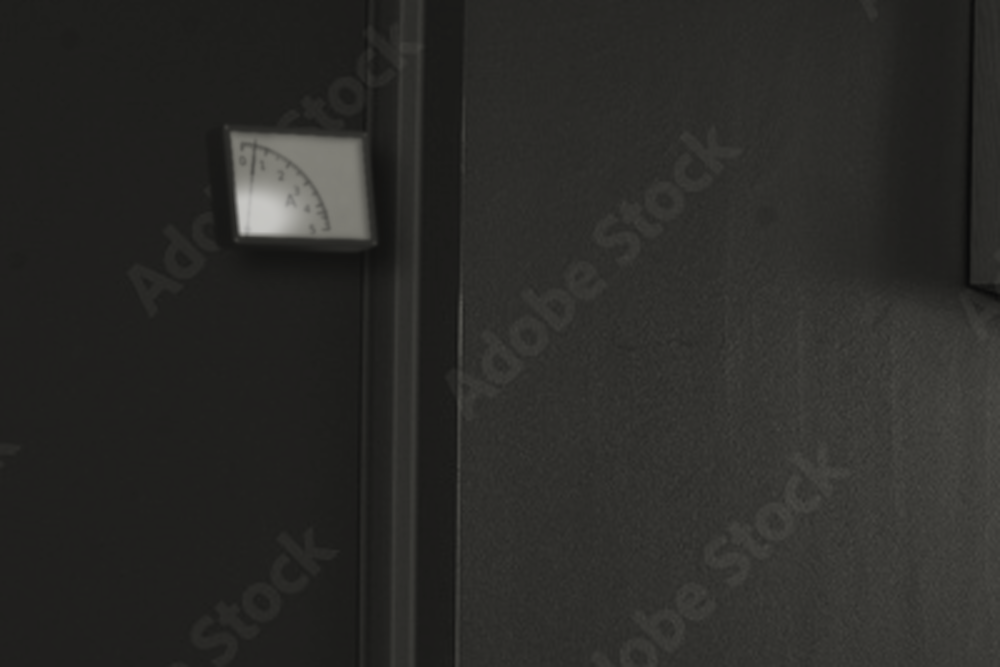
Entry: 0.5; A
